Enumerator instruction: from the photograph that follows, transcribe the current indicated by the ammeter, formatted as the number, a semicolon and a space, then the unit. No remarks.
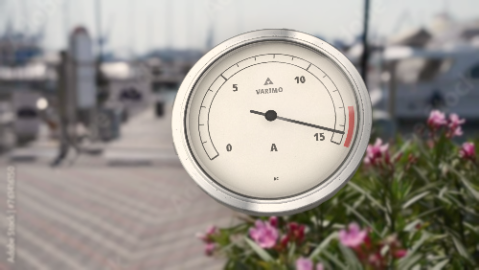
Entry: 14.5; A
